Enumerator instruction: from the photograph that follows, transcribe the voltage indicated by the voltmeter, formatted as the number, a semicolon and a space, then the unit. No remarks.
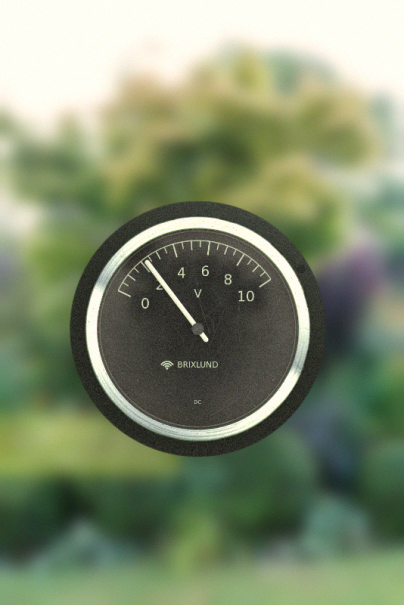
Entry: 2.25; V
